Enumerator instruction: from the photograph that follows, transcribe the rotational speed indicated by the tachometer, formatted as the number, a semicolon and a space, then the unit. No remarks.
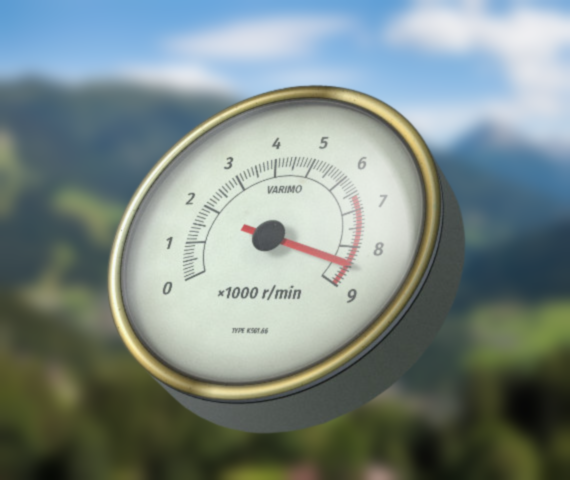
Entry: 8500; rpm
